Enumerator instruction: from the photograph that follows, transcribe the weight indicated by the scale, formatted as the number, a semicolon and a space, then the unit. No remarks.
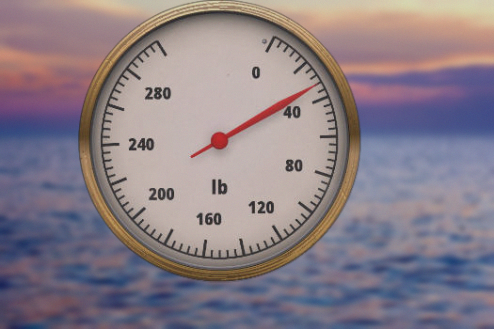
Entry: 32; lb
